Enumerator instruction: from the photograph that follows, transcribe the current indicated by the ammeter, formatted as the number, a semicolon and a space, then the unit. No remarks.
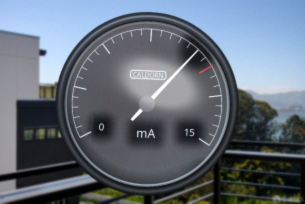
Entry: 10; mA
